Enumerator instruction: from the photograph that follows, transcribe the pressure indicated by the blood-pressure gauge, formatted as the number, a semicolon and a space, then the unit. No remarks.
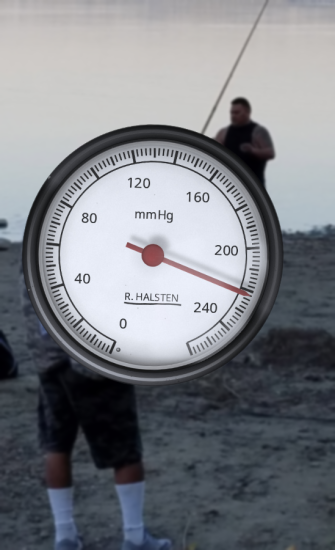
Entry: 222; mmHg
